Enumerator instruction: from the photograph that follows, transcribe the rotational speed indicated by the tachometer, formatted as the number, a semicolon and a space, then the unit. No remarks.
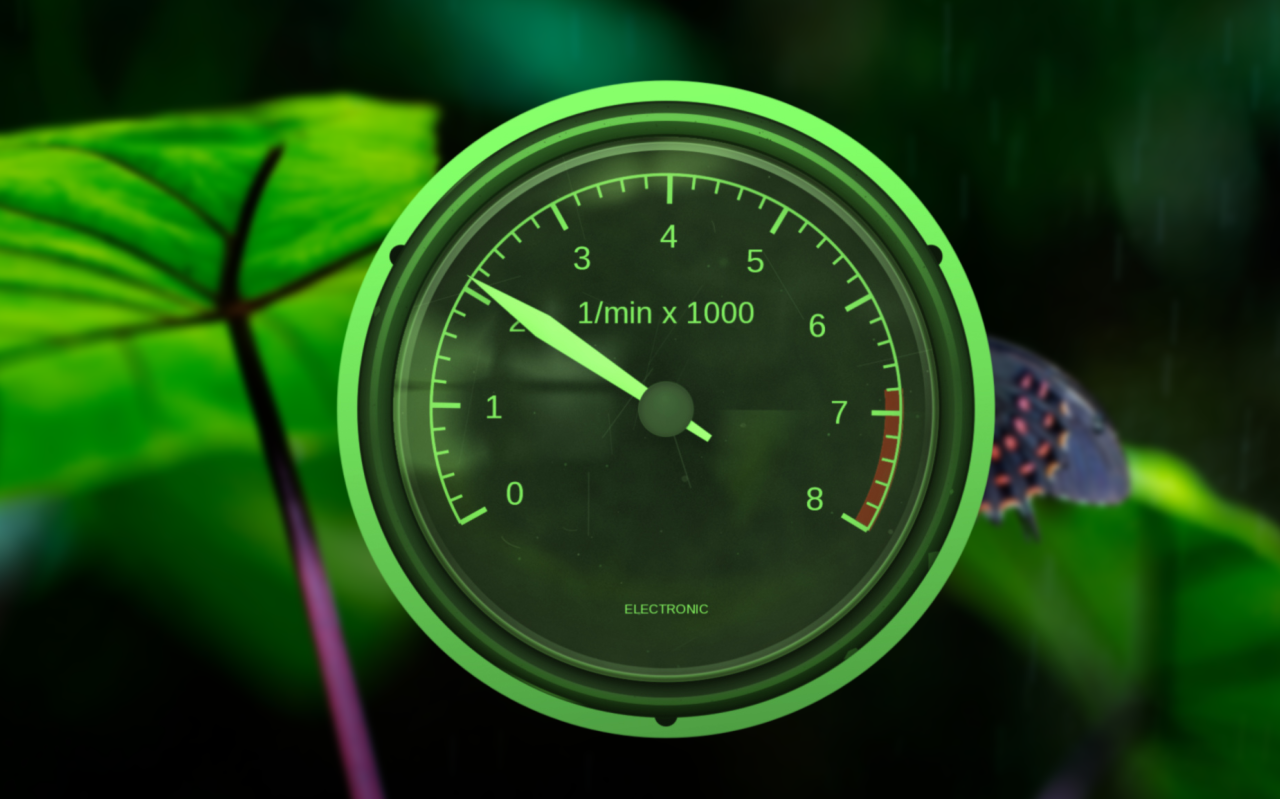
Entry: 2100; rpm
